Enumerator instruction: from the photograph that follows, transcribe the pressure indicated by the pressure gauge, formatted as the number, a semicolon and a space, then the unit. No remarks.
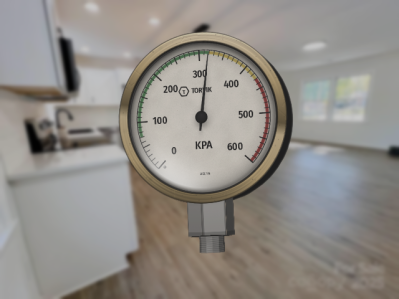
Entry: 320; kPa
